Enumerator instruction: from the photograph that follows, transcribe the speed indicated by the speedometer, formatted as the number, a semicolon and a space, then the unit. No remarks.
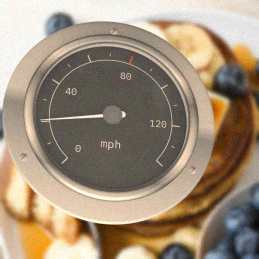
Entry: 20; mph
